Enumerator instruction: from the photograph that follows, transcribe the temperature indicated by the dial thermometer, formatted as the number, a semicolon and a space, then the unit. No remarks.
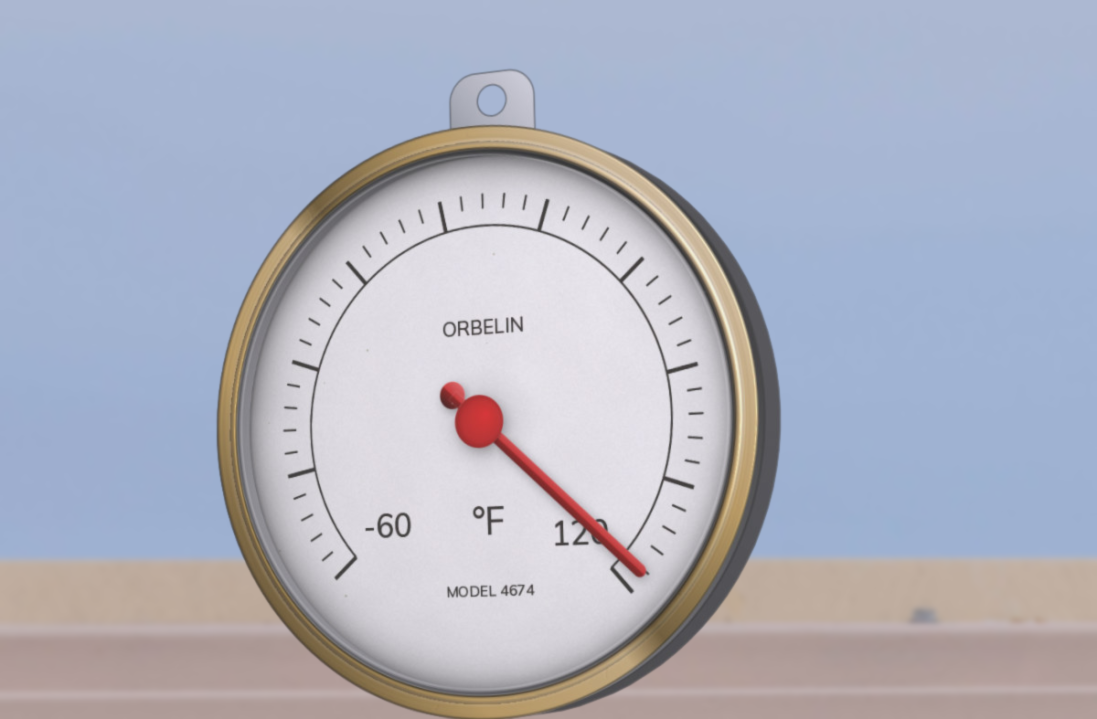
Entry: 116; °F
